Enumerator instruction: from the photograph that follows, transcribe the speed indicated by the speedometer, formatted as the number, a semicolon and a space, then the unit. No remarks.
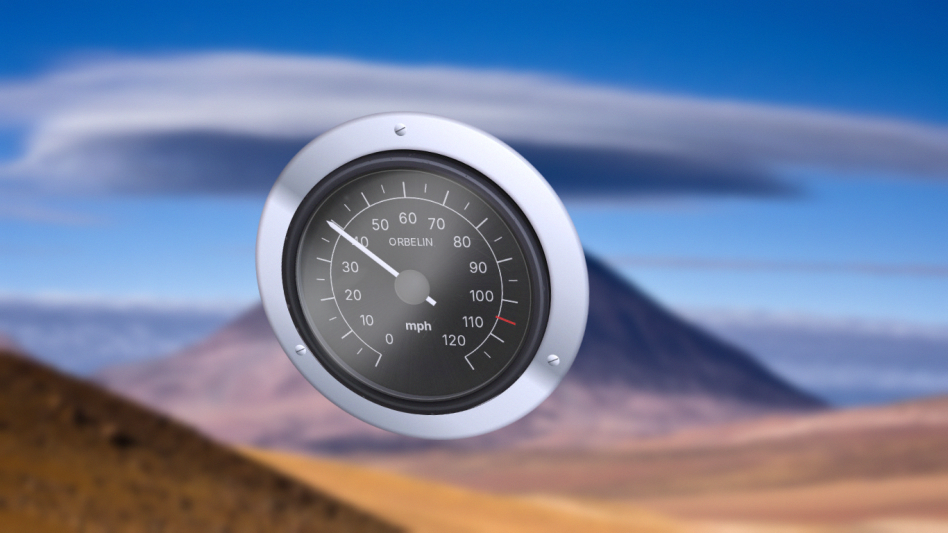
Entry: 40; mph
